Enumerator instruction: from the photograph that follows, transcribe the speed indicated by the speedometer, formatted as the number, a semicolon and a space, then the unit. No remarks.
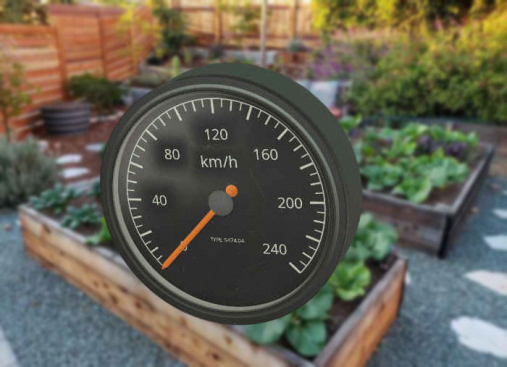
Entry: 0; km/h
